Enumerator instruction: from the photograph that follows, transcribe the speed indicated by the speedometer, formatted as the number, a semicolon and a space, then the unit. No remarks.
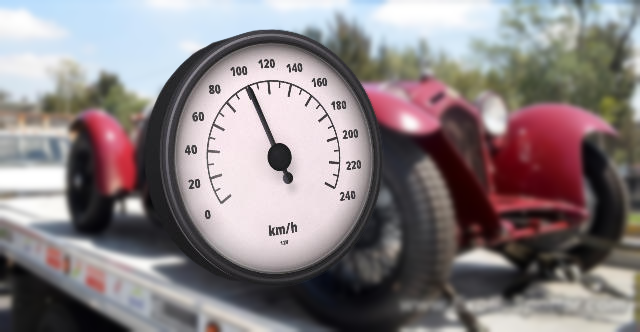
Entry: 100; km/h
